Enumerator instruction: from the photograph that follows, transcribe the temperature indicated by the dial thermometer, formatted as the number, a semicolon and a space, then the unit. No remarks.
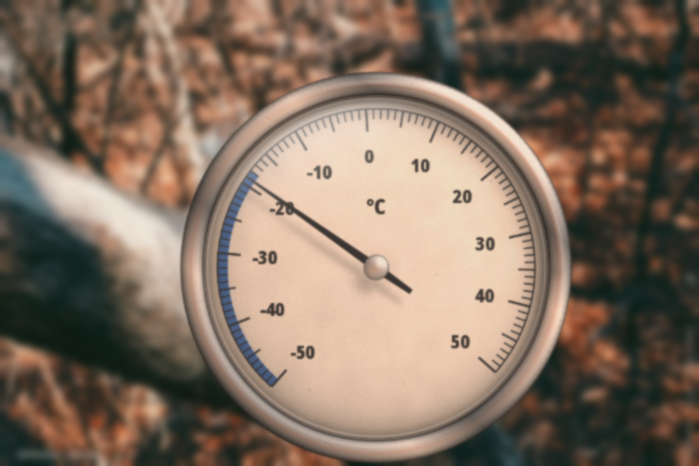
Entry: -19; °C
